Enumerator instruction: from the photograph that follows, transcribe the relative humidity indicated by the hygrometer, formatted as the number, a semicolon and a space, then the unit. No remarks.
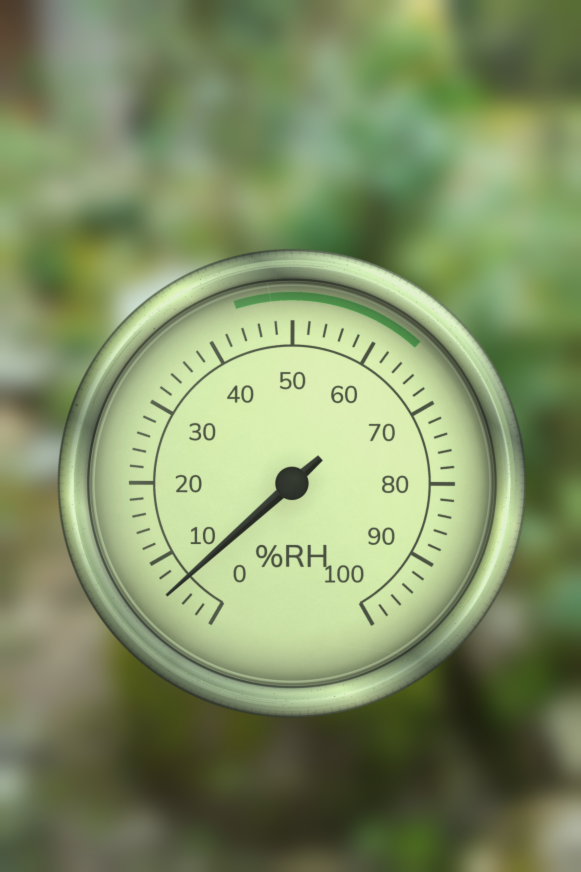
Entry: 6; %
